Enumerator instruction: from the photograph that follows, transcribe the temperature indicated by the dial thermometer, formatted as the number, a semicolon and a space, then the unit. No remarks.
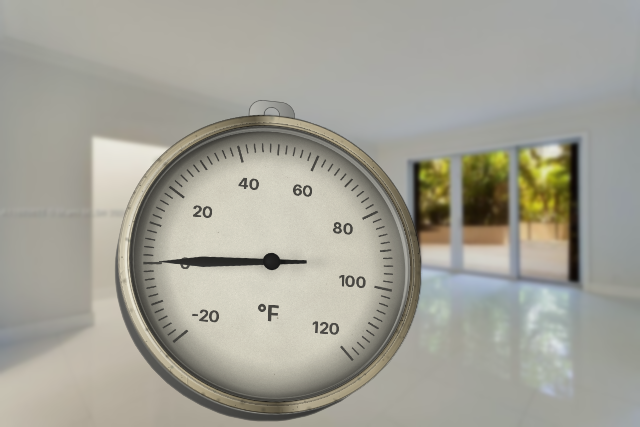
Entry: 0; °F
